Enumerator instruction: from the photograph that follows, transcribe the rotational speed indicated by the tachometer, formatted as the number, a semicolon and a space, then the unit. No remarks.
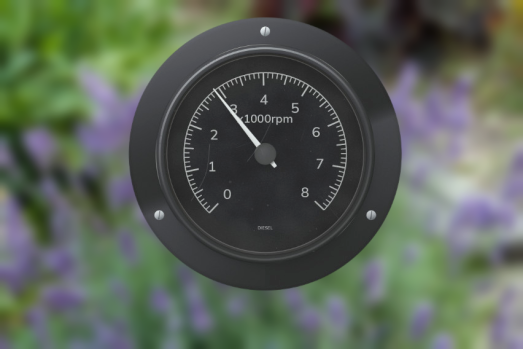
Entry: 2900; rpm
